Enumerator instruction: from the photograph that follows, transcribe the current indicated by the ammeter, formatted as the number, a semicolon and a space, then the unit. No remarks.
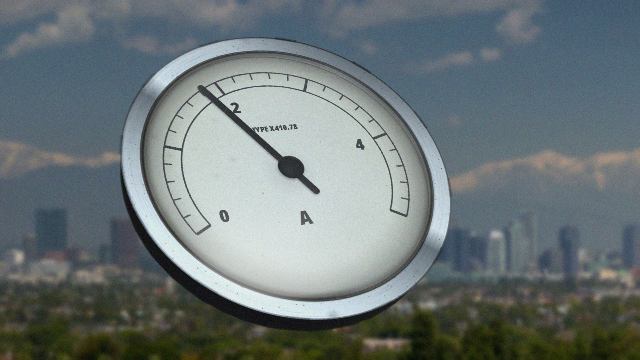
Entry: 1.8; A
